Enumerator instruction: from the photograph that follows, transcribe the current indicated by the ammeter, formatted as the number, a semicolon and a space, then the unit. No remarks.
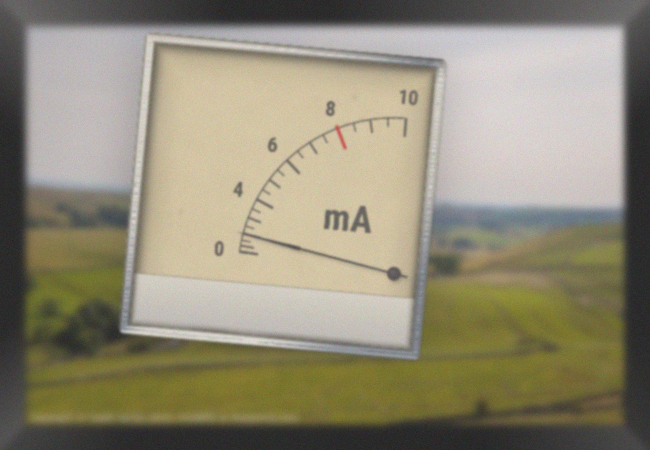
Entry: 2; mA
